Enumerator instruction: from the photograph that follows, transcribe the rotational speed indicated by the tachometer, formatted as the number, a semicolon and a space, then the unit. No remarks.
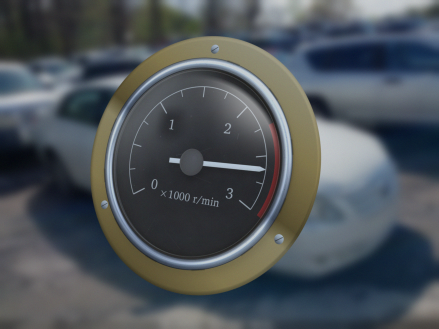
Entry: 2625; rpm
